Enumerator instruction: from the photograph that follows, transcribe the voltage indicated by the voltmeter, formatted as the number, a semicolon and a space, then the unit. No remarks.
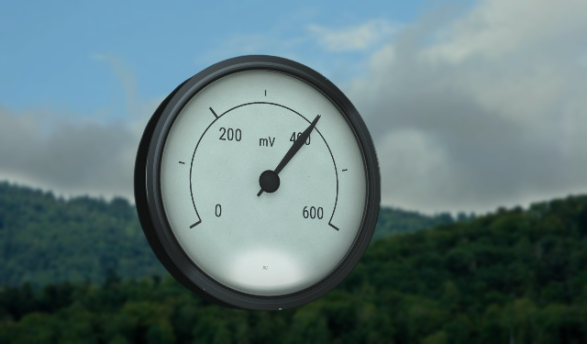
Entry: 400; mV
